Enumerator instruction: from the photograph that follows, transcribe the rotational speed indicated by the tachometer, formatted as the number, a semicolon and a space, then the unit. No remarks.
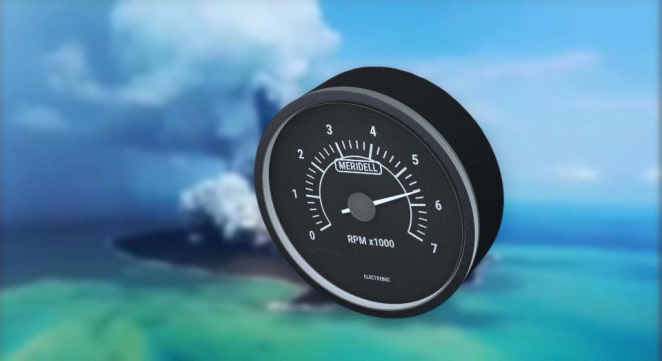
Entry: 5600; rpm
